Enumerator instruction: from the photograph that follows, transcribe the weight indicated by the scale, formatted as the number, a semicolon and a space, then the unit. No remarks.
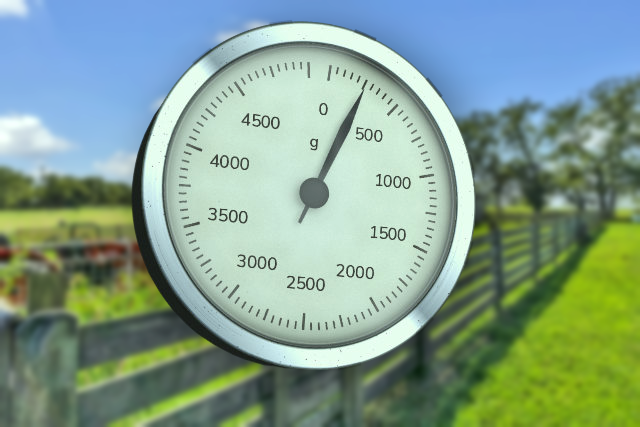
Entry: 250; g
